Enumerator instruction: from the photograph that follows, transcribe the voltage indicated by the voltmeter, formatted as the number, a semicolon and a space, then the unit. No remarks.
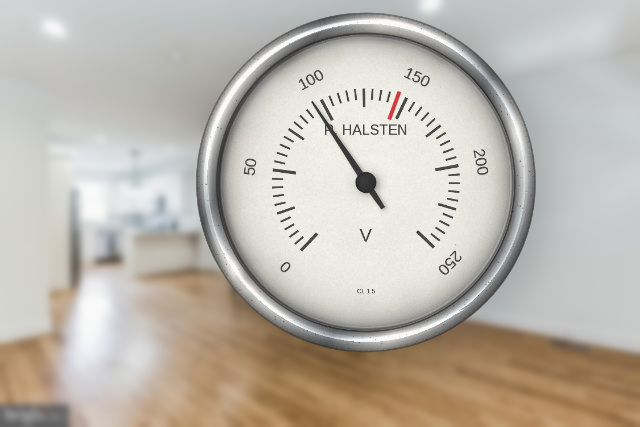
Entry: 95; V
